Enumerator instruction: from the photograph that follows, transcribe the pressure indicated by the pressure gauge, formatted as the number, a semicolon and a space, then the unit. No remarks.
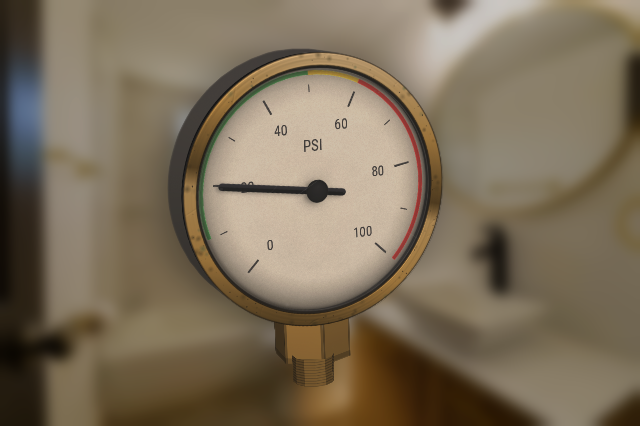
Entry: 20; psi
